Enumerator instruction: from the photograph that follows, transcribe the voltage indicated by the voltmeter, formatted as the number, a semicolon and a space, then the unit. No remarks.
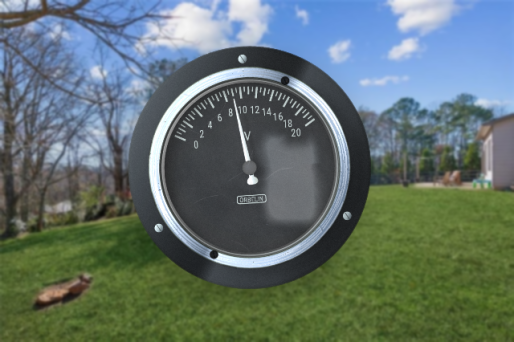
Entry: 9; V
